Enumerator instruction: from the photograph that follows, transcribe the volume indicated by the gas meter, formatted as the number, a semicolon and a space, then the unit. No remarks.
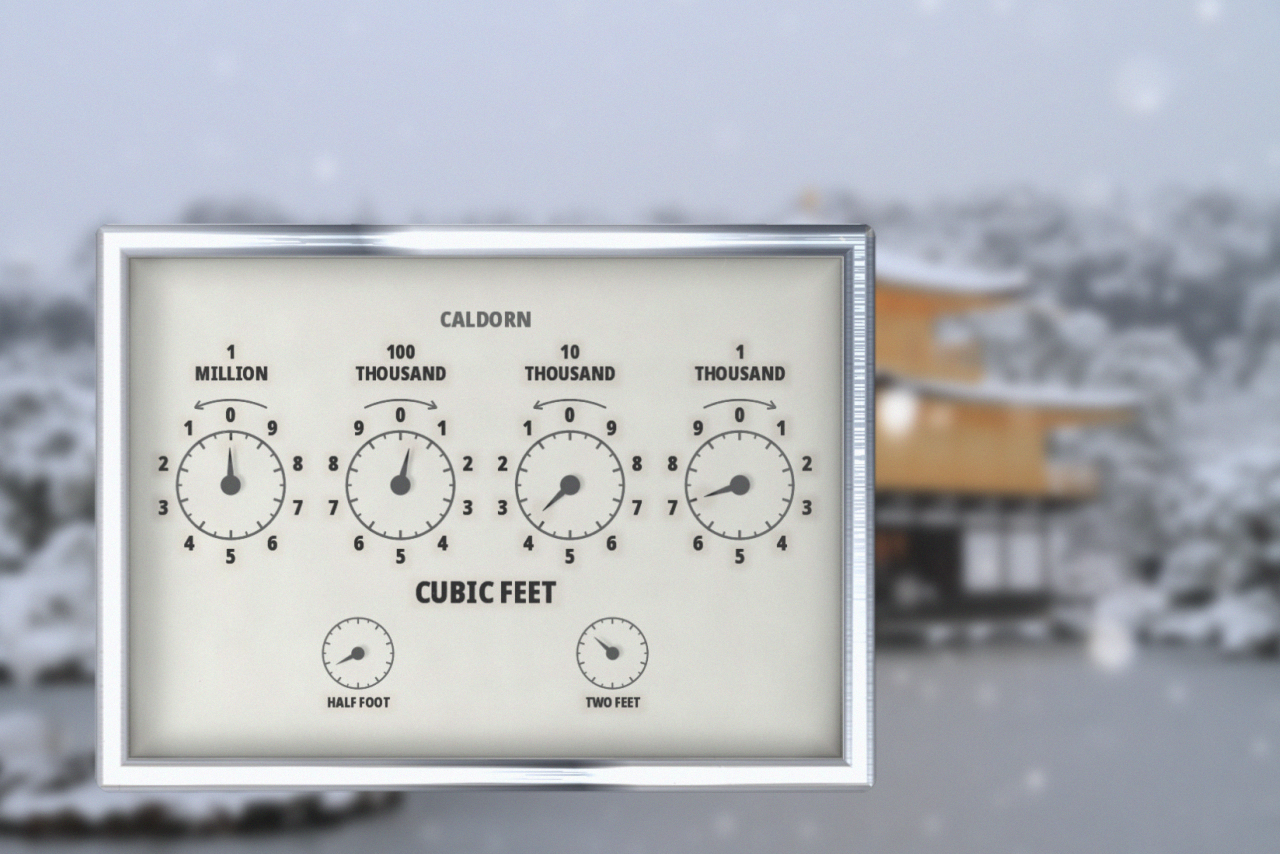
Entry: 3700; ft³
